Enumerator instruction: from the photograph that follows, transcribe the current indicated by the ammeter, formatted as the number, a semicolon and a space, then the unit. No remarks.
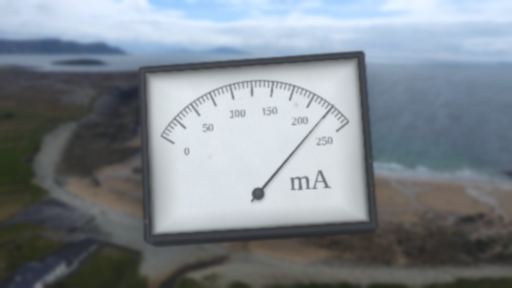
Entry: 225; mA
